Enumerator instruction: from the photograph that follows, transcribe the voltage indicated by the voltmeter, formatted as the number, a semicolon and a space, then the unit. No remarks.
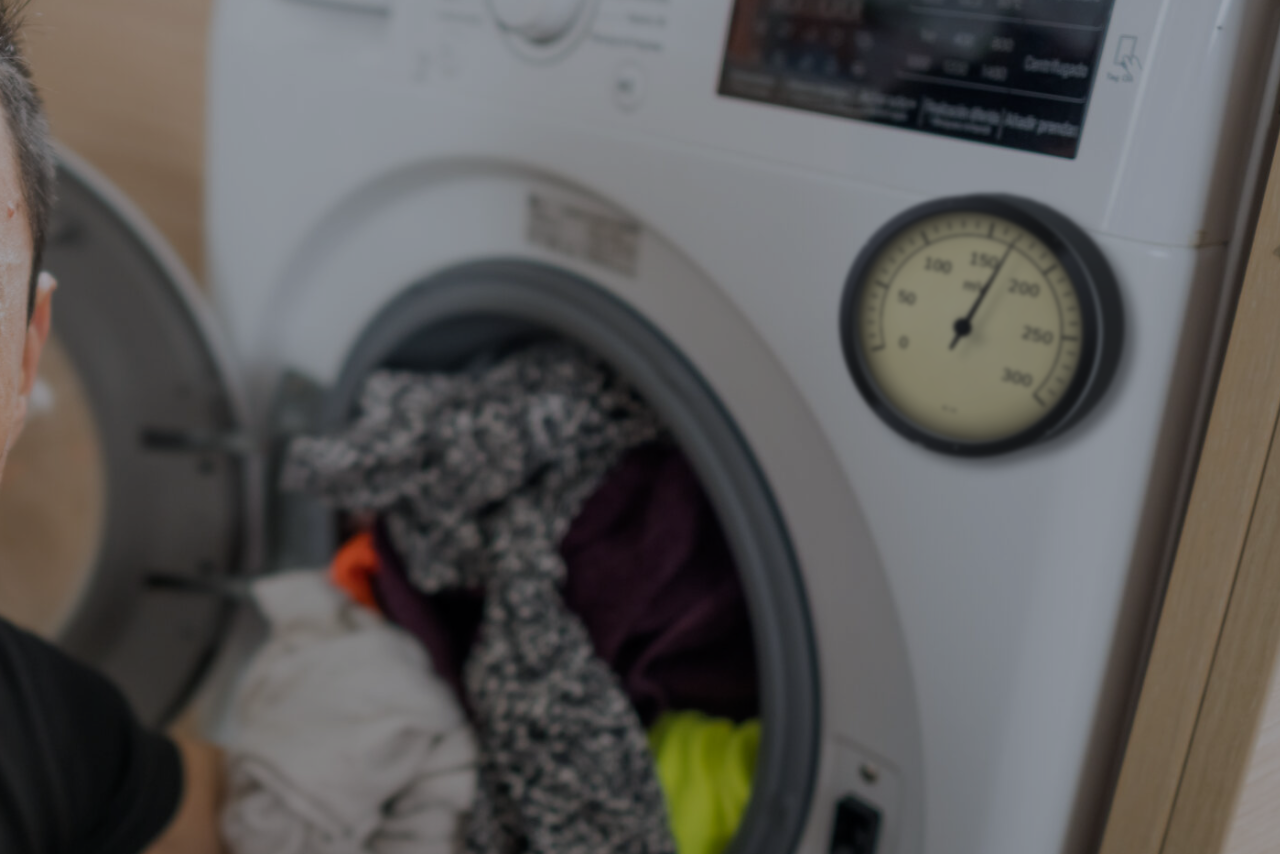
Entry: 170; mV
